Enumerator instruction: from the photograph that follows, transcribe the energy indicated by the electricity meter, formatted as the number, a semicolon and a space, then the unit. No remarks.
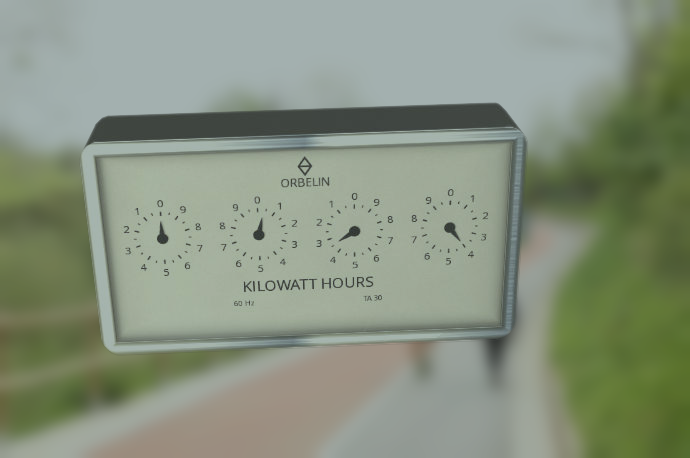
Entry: 34; kWh
